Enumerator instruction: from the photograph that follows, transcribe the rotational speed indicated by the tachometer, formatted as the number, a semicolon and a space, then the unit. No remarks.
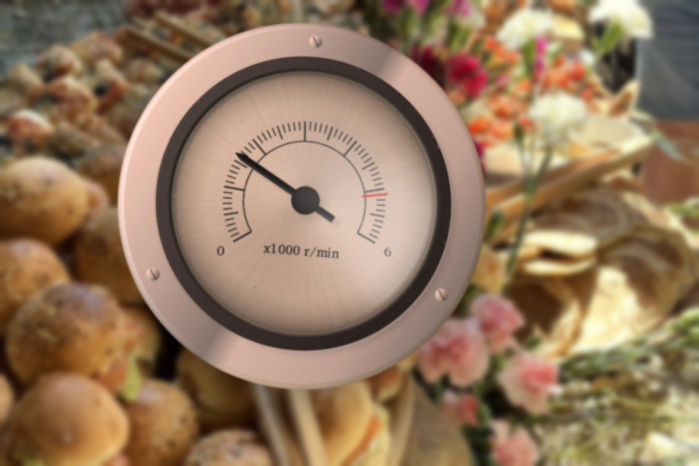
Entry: 1600; rpm
